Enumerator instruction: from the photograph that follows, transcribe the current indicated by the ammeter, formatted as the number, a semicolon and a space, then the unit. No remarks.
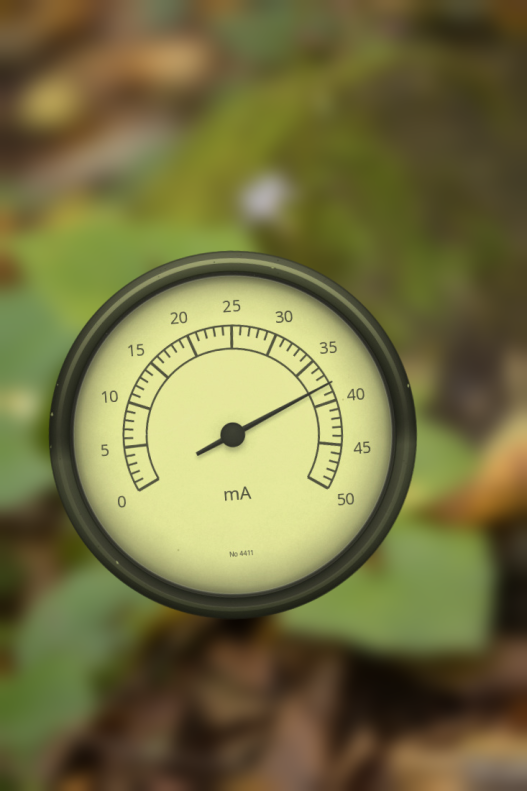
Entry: 38; mA
